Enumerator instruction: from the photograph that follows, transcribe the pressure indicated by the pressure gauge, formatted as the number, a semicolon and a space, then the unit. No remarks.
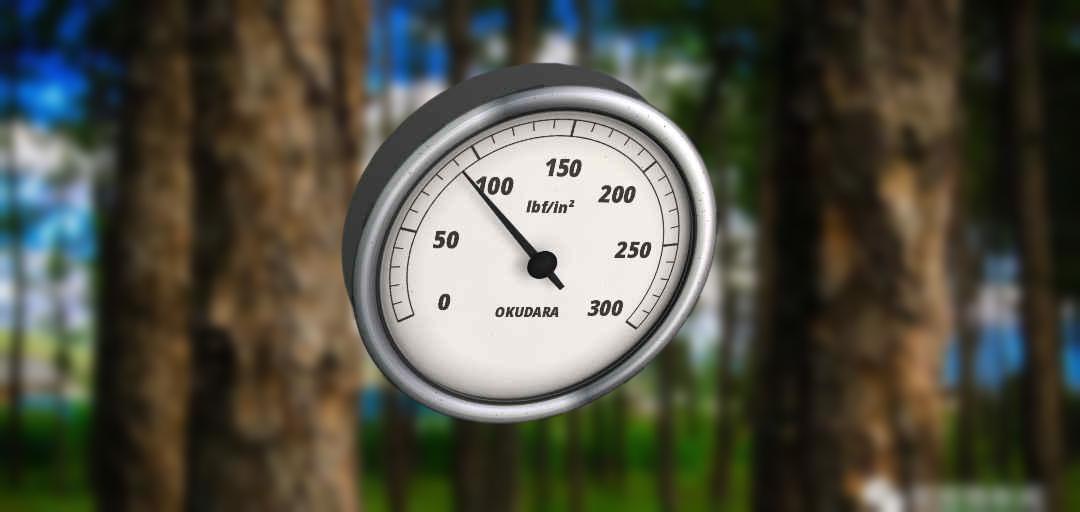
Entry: 90; psi
